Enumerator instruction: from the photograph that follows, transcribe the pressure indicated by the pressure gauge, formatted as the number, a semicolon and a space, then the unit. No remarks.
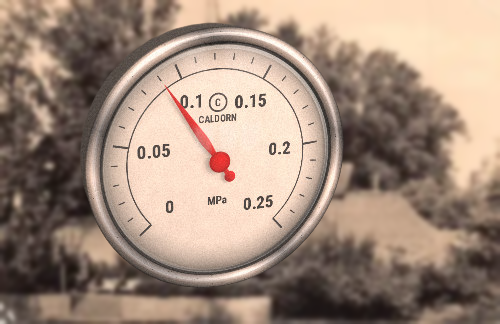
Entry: 0.09; MPa
